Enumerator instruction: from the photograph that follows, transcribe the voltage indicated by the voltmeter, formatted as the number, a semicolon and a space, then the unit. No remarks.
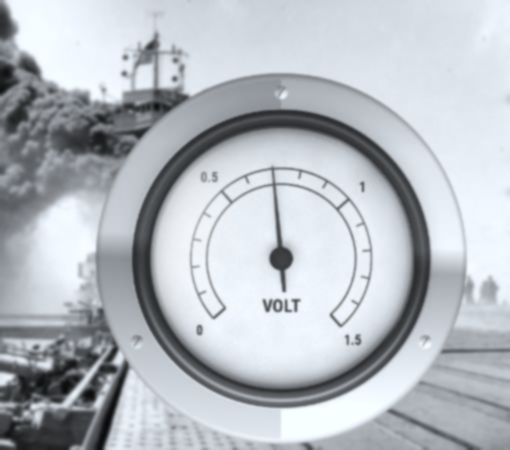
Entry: 0.7; V
